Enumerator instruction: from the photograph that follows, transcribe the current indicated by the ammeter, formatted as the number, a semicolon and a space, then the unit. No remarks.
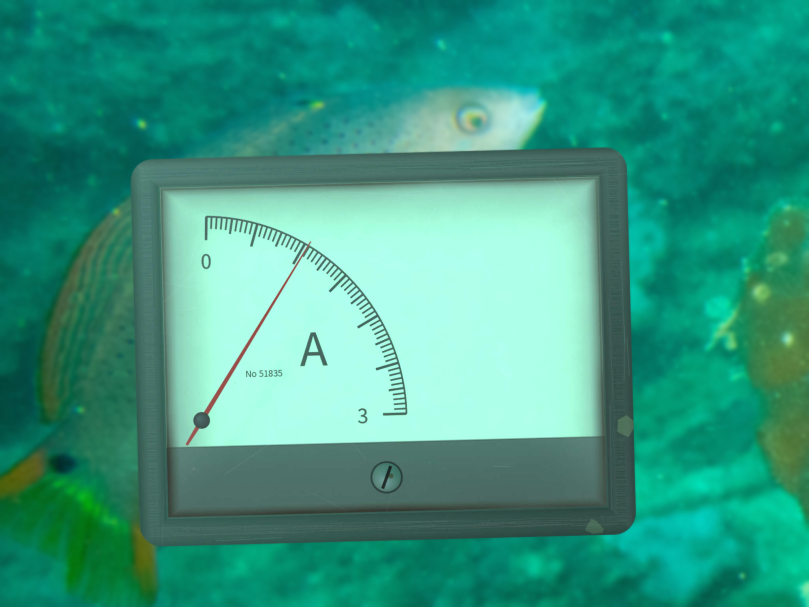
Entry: 1.05; A
